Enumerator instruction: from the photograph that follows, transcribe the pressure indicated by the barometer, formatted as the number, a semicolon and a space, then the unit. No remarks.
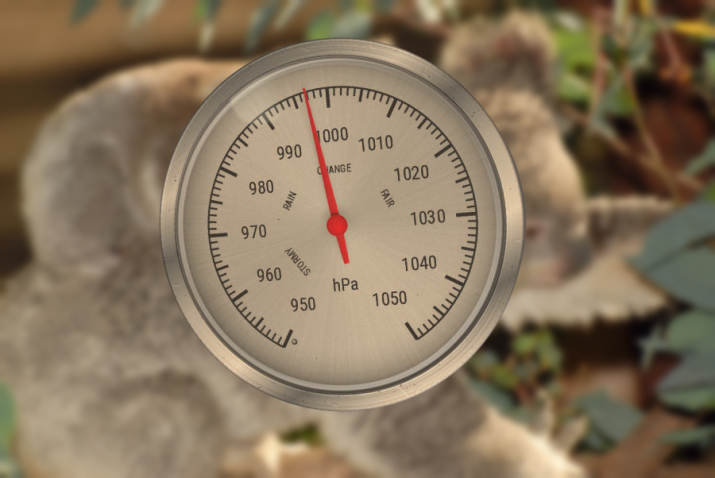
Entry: 997; hPa
